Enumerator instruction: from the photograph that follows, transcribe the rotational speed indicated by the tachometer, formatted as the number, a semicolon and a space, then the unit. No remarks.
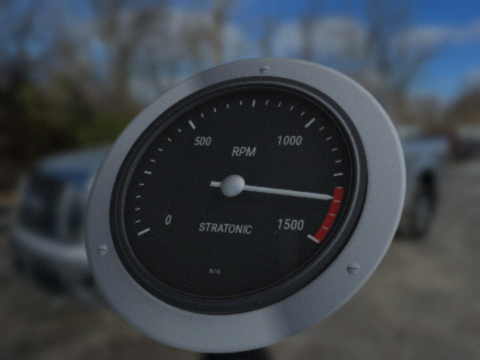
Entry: 1350; rpm
